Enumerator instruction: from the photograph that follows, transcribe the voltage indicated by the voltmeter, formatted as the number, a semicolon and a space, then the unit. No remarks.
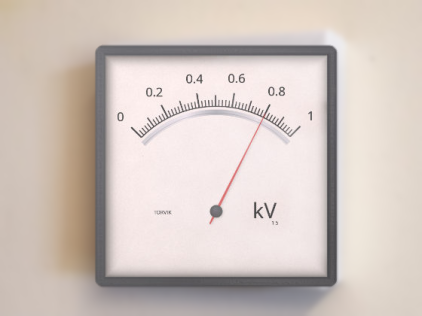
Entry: 0.8; kV
